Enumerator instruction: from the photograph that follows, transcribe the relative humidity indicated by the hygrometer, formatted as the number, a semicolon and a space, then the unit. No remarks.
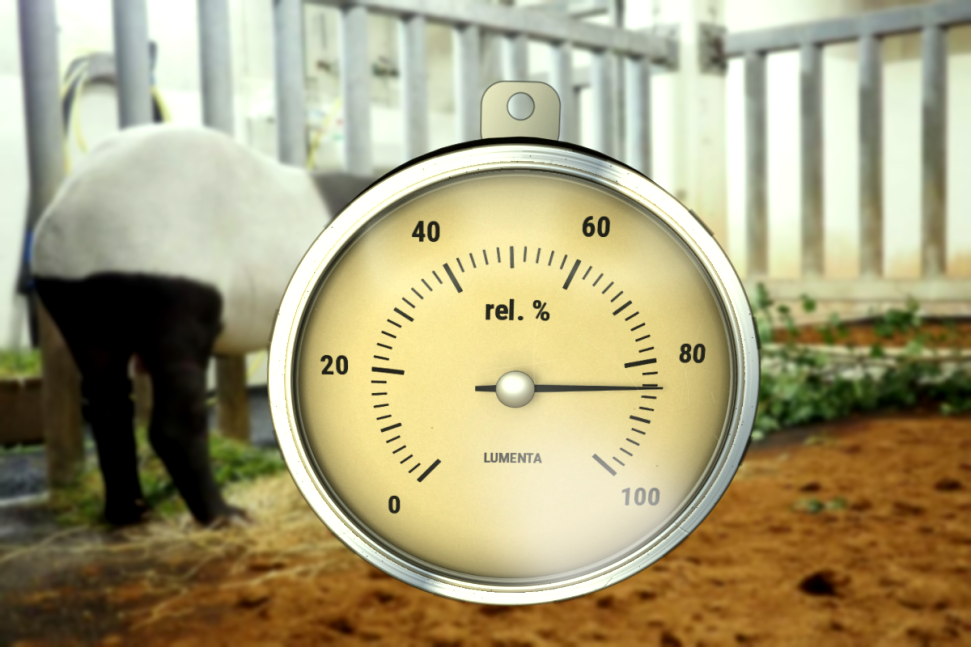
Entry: 84; %
